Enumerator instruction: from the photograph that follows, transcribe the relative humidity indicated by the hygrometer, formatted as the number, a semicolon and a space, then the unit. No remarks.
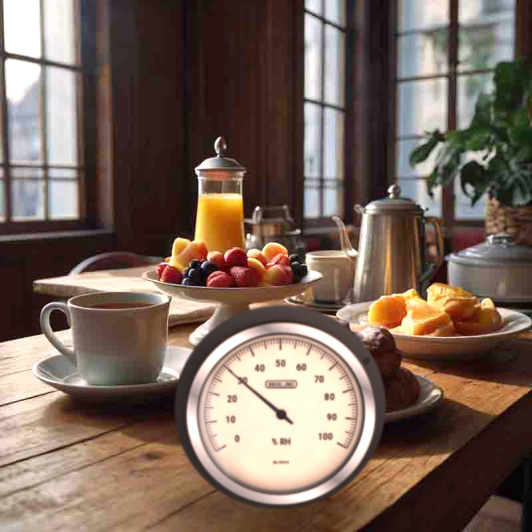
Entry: 30; %
